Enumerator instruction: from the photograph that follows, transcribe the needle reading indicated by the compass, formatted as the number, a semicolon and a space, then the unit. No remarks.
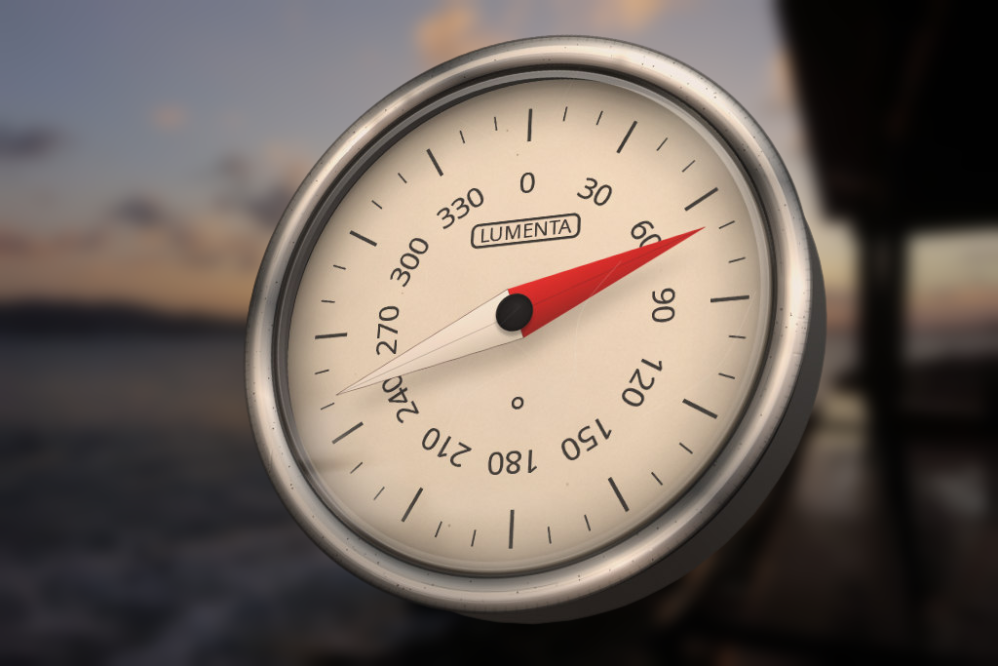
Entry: 70; °
